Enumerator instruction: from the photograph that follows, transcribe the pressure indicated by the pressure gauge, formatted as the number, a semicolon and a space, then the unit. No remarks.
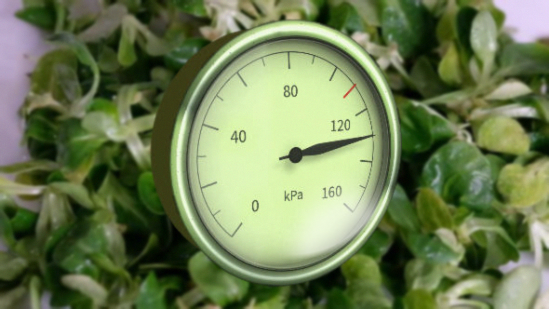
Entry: 130; kPa
